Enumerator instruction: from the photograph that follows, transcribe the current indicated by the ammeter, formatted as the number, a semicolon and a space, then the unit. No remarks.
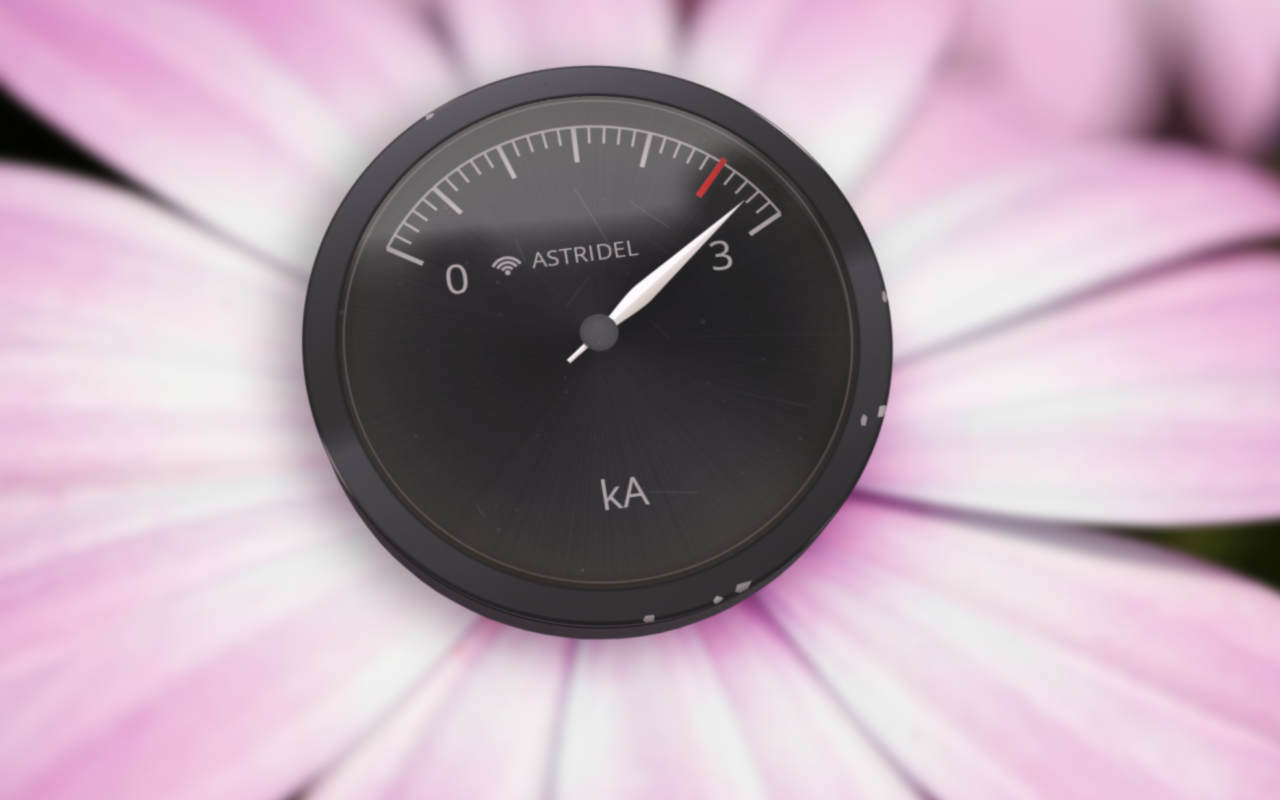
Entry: 2.8; kA
